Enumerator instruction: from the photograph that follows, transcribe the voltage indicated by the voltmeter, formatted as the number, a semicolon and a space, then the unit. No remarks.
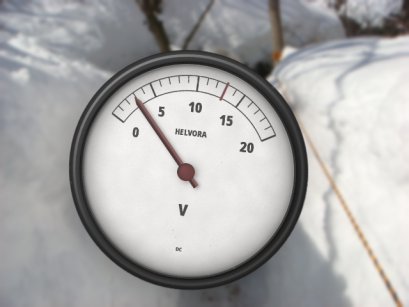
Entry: 3; V
